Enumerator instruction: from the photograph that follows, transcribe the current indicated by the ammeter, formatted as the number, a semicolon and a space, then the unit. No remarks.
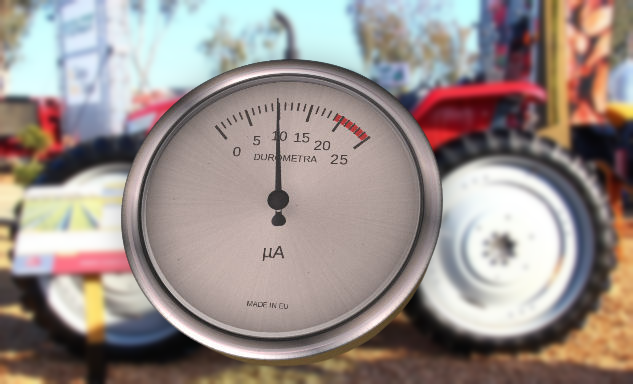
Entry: 10; µA
